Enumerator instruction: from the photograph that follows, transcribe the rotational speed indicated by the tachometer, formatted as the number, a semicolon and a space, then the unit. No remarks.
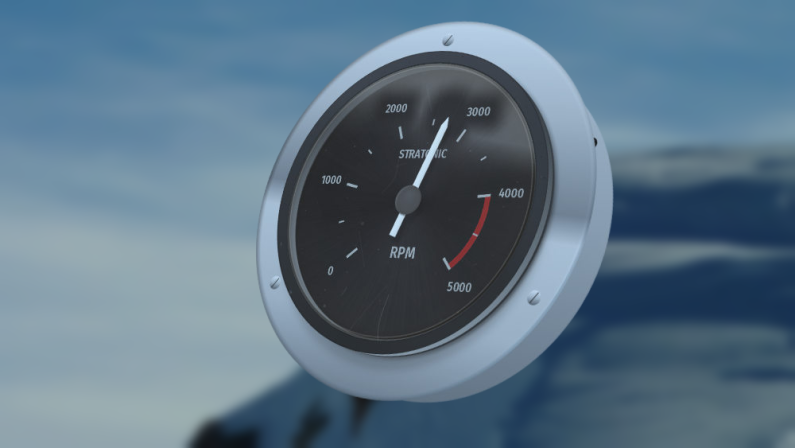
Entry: 2750; rpm
